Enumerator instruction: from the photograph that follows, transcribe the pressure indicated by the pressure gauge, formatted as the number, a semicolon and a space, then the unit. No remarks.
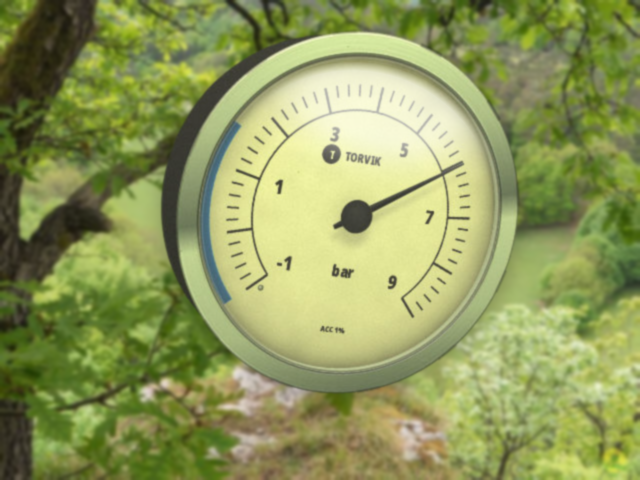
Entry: 6; bar
